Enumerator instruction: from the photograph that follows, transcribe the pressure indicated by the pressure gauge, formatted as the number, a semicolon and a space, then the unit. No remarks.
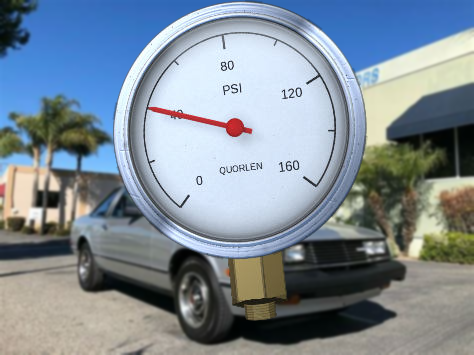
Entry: 40; psi
